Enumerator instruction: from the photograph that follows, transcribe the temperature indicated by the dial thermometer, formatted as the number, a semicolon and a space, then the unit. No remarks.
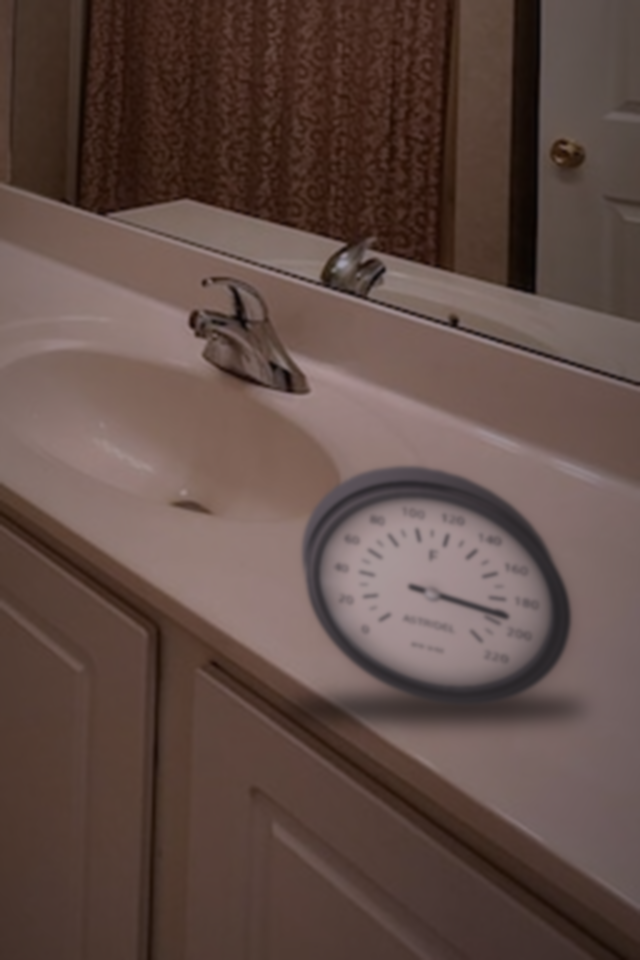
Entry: 190; °F
